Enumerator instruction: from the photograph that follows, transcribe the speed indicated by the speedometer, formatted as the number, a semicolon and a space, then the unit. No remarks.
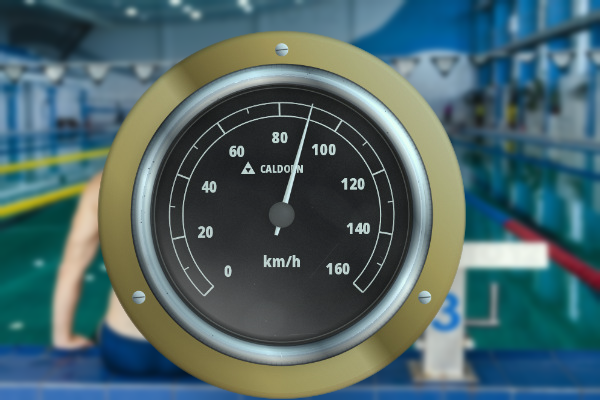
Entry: 90; km/h
